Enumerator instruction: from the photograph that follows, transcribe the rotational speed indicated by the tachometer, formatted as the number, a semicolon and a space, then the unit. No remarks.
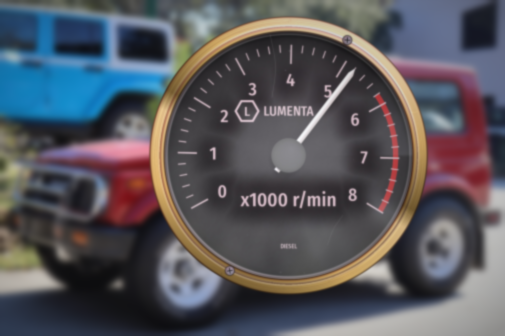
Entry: 5200; rpm
